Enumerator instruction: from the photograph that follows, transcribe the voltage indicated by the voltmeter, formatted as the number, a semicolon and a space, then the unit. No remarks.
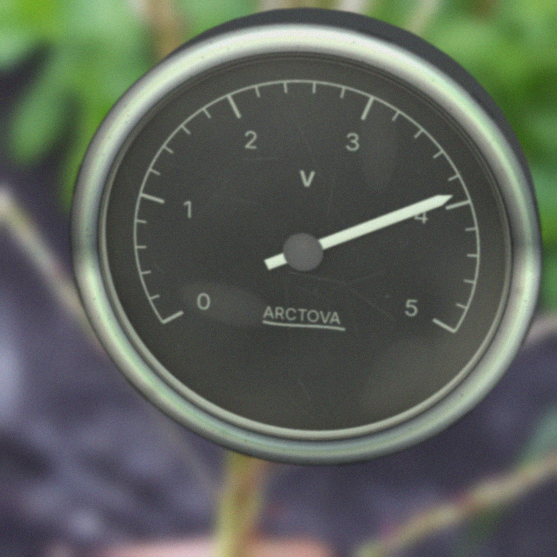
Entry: 3.9; V
